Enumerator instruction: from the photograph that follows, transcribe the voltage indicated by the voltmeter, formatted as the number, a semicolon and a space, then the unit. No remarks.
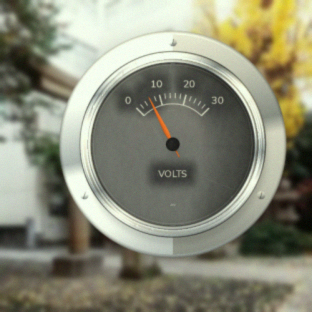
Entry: 6; V
